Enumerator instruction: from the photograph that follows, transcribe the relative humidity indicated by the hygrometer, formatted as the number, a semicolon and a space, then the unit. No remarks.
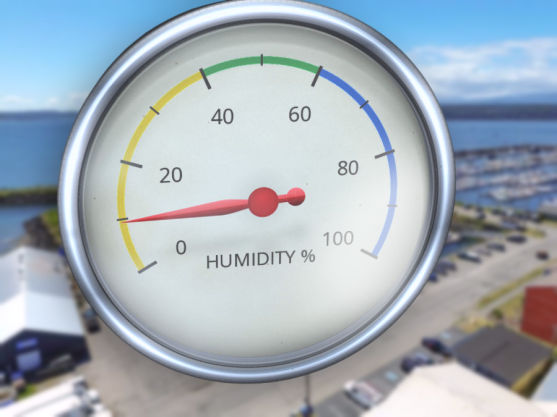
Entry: 10; %
